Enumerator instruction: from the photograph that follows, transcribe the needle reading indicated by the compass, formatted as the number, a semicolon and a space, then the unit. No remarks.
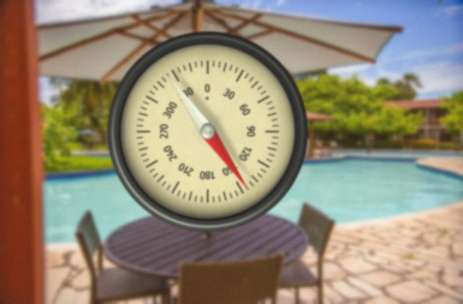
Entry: 145; °
